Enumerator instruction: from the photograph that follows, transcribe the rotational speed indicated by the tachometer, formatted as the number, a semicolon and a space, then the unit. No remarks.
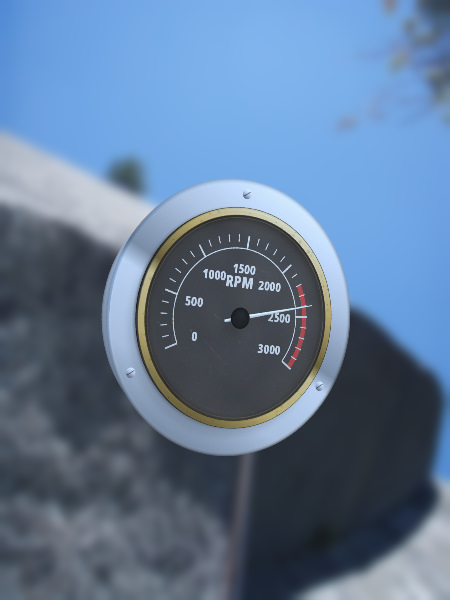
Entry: 2400; rpm
